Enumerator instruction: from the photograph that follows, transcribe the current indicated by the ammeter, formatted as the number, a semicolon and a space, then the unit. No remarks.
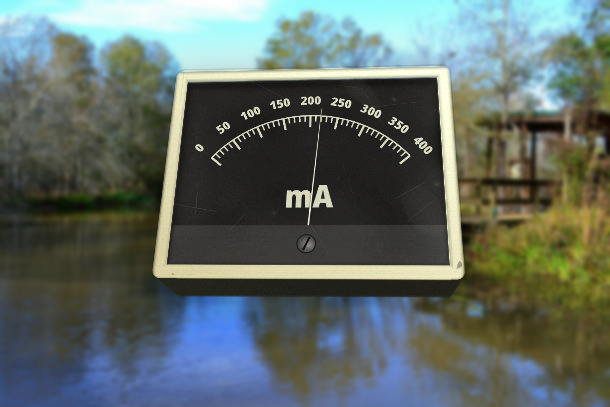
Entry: 220; mA
